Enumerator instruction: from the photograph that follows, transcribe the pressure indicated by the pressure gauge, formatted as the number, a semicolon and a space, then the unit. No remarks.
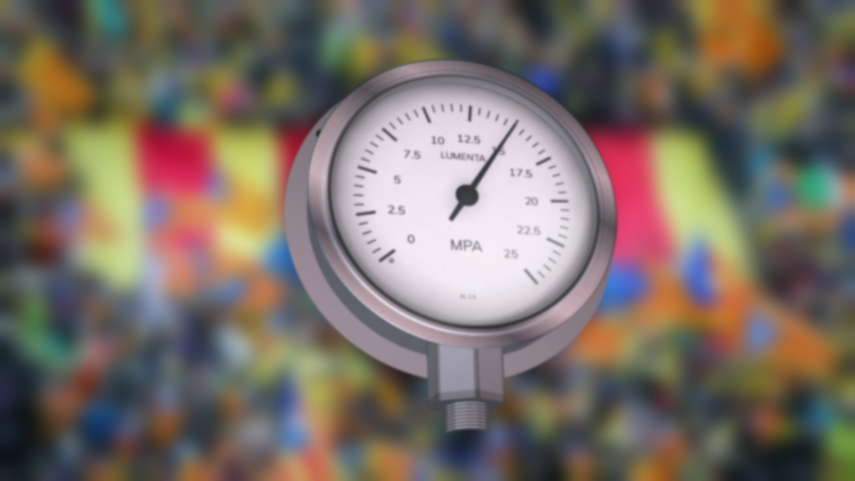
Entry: 15; MPa
